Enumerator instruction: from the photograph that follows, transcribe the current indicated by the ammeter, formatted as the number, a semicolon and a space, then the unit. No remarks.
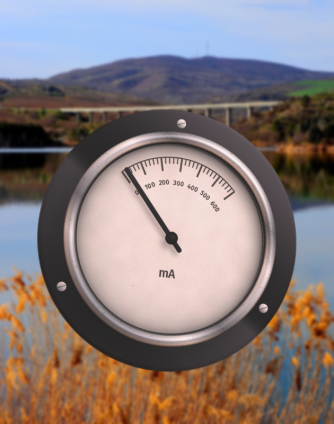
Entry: 20; mA
